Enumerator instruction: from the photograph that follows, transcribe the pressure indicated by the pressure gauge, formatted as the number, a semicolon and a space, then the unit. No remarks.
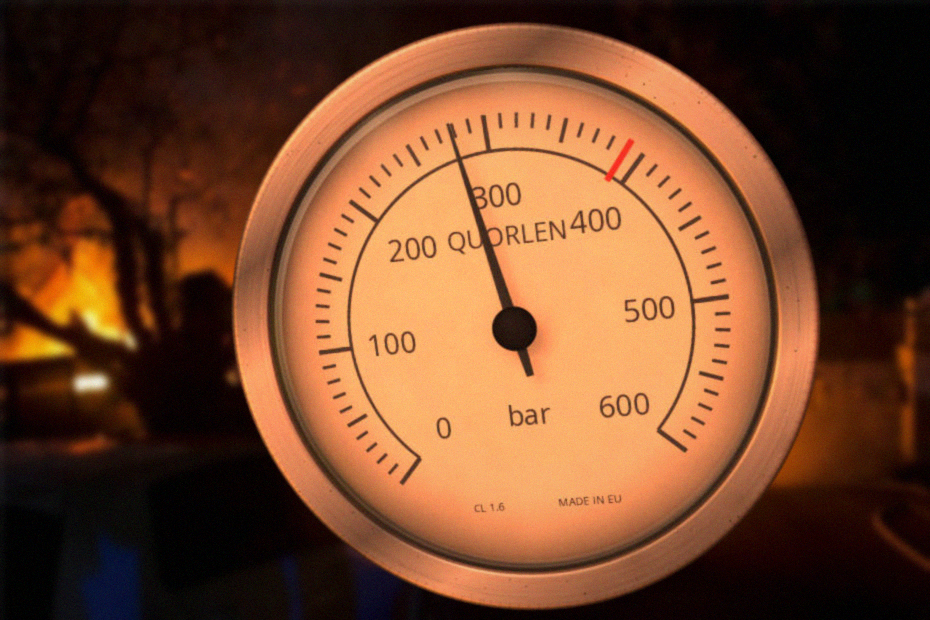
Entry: 280; bar
